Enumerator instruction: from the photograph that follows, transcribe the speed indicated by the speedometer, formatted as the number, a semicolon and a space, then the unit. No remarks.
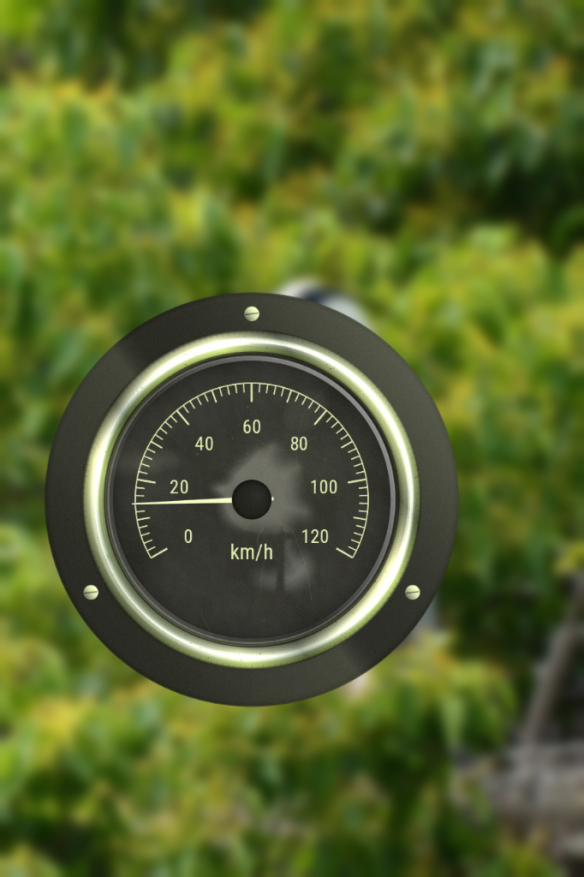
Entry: 14; km/h
